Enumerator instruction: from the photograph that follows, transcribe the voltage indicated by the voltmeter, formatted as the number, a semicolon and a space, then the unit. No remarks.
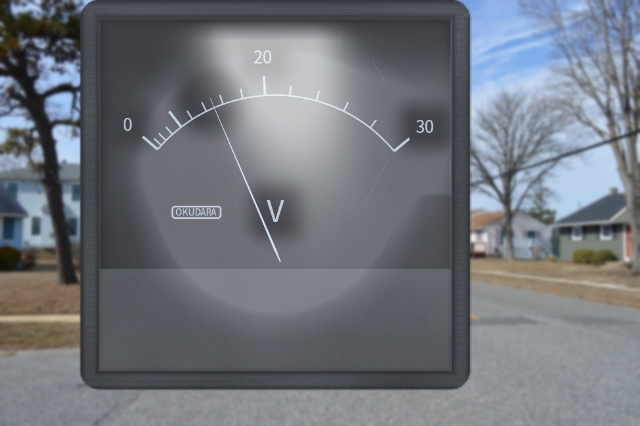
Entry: 15; V
